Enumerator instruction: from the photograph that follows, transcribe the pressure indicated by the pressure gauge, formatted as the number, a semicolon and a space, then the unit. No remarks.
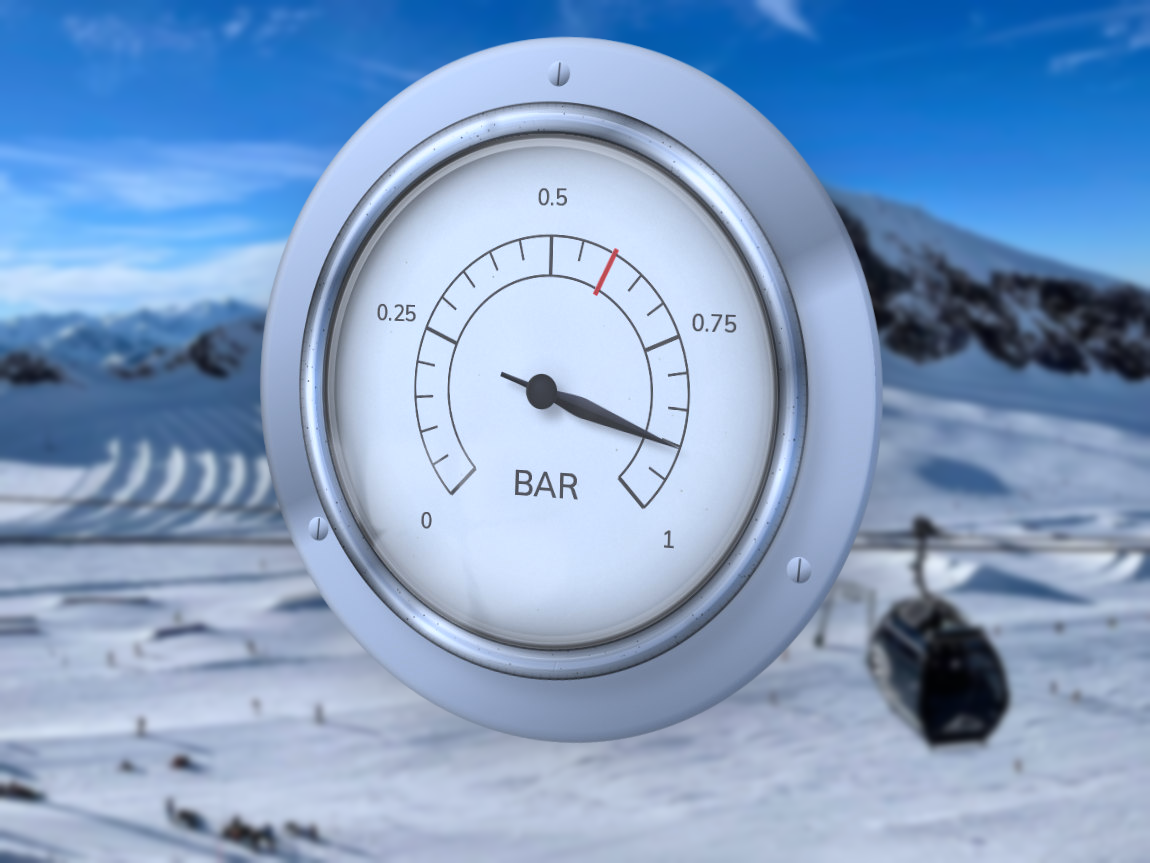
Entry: 0.9; bar
